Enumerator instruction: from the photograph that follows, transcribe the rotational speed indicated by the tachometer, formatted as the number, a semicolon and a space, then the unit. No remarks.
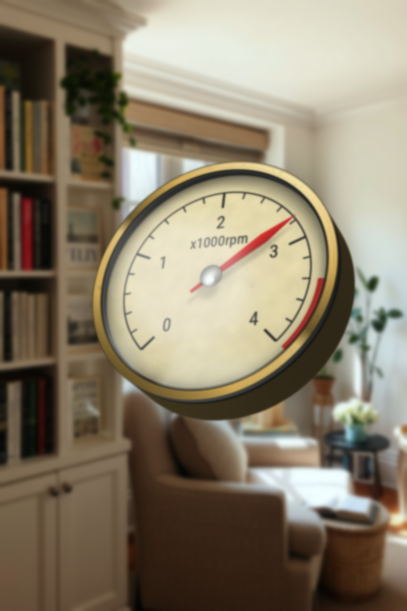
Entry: 2800; rpm
